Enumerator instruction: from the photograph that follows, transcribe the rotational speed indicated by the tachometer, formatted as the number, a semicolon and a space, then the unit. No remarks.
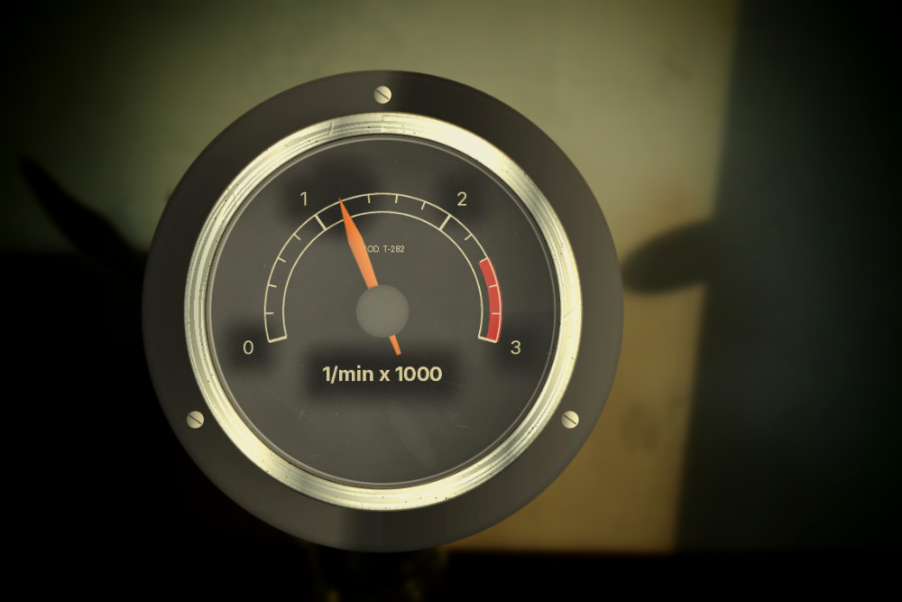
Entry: 1200; rpm
